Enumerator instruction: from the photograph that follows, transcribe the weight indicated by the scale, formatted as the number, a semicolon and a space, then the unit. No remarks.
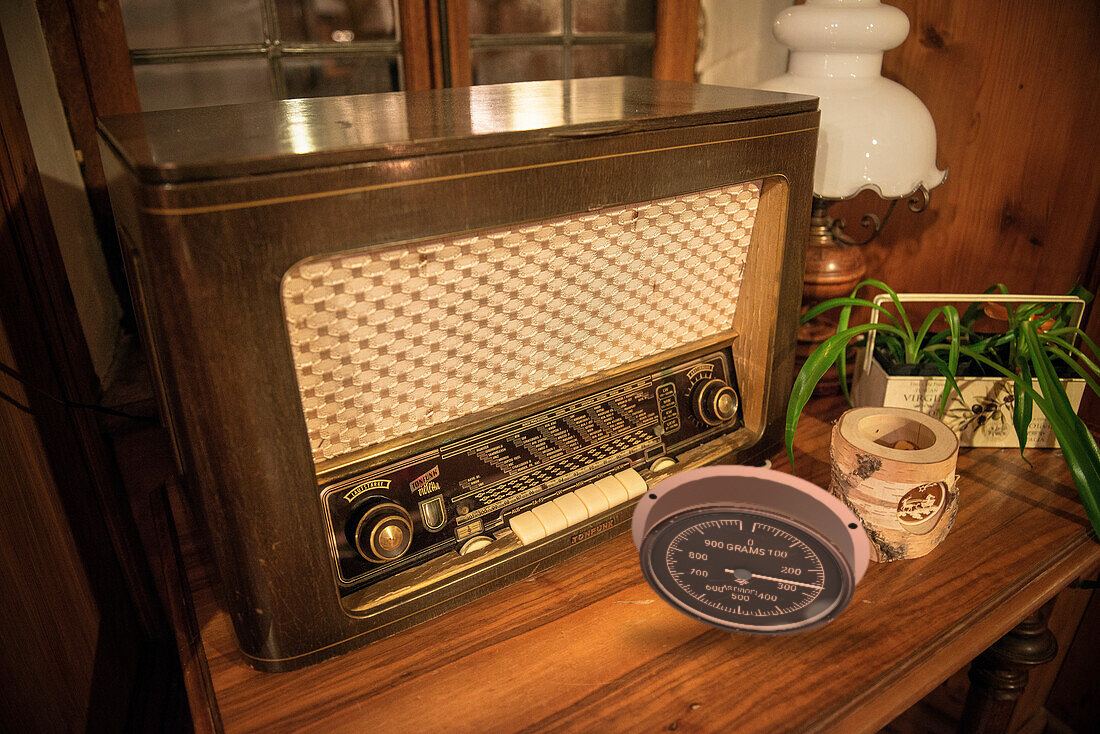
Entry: 250; g
